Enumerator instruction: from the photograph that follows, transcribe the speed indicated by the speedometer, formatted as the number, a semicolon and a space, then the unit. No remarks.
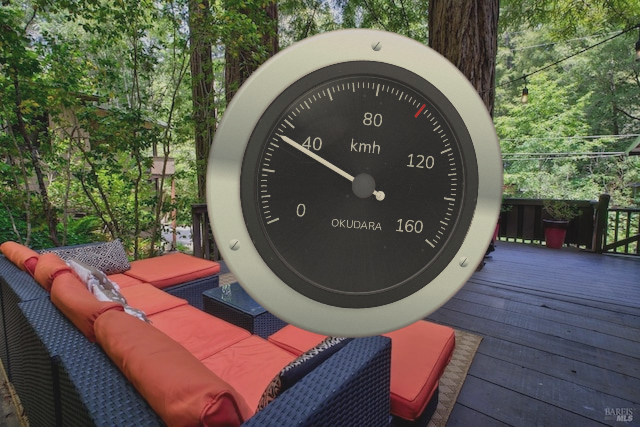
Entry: 34; km/h
